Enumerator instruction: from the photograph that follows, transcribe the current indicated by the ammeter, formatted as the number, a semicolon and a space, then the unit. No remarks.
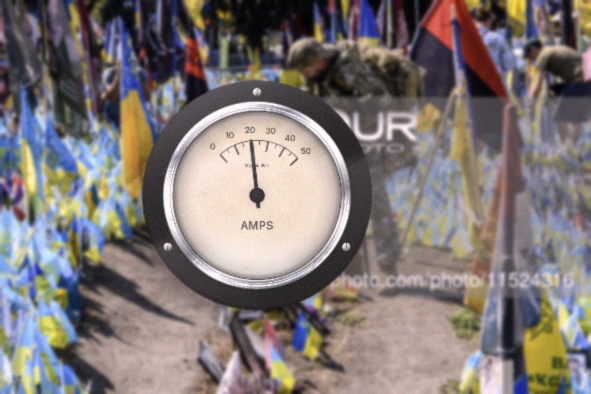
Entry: 20; A
